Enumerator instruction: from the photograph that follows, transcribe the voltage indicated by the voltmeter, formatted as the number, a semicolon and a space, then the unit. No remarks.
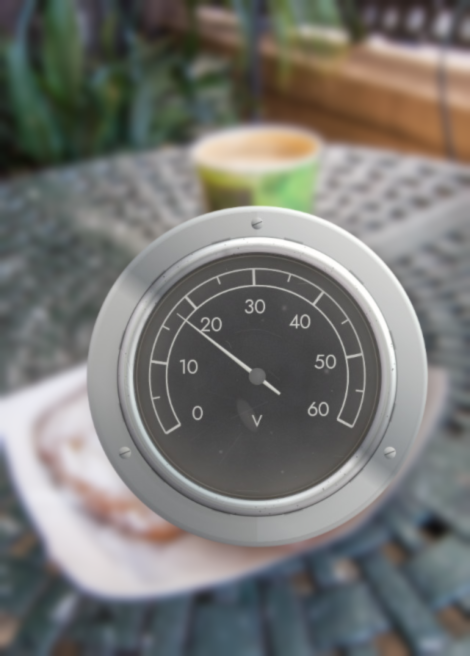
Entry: 17.5; V
